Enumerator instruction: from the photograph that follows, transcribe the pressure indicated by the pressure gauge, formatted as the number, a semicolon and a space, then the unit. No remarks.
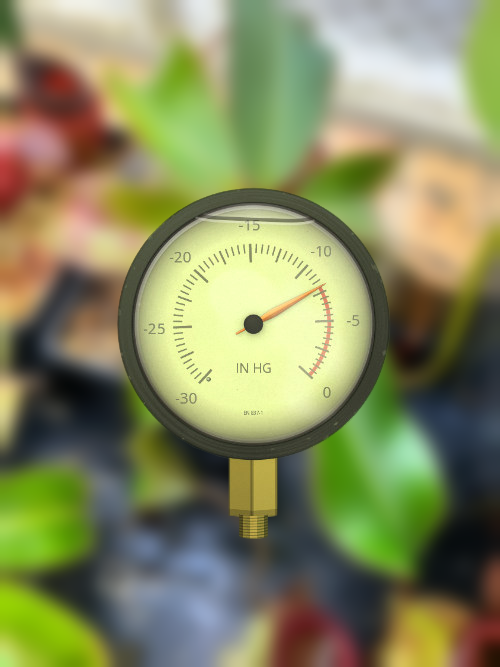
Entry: -8; inHg
